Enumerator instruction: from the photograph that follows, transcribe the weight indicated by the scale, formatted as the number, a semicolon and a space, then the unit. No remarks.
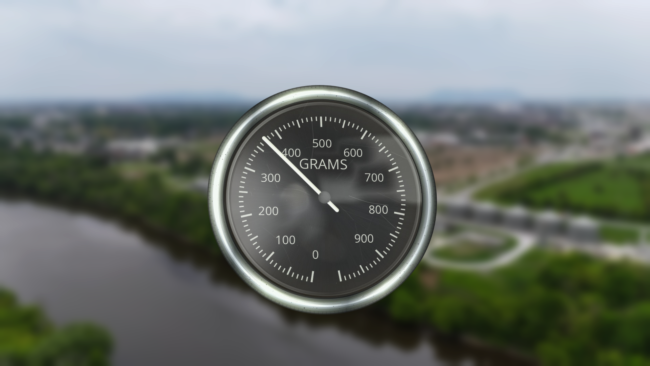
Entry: 370; g
